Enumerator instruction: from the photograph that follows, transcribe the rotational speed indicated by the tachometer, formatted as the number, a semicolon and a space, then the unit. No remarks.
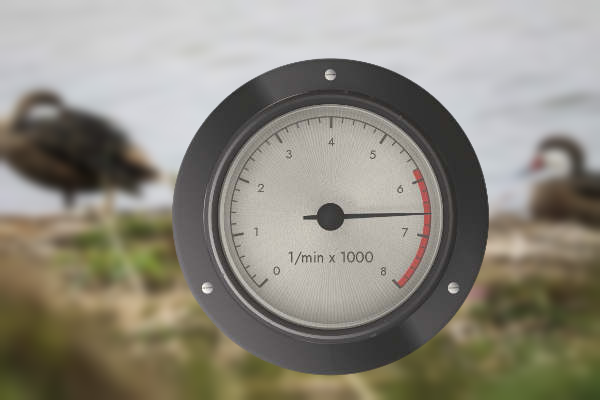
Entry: 6600; rpm
